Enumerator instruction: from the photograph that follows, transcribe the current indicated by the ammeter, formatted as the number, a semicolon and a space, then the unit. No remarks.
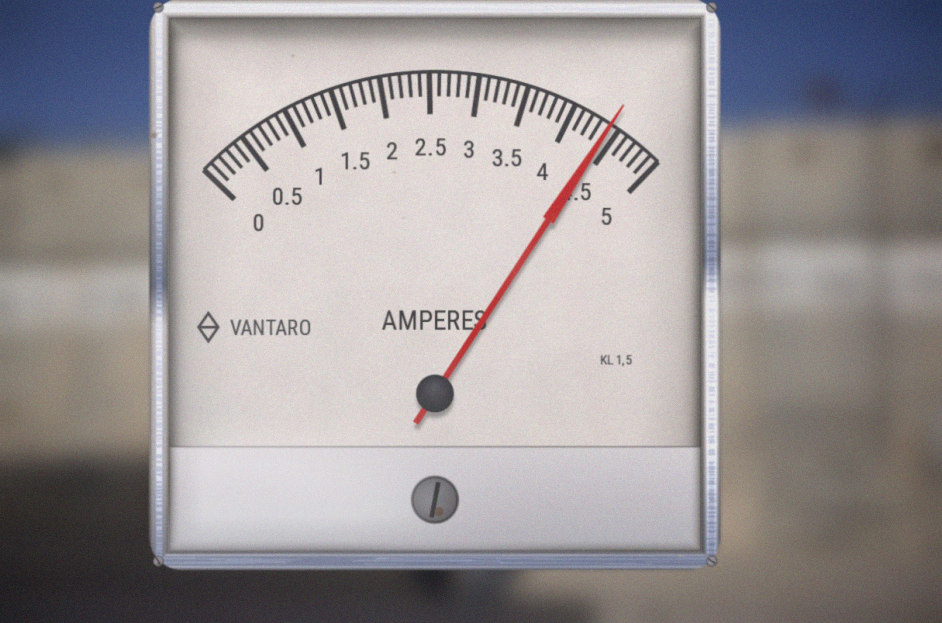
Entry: 4.4; A
